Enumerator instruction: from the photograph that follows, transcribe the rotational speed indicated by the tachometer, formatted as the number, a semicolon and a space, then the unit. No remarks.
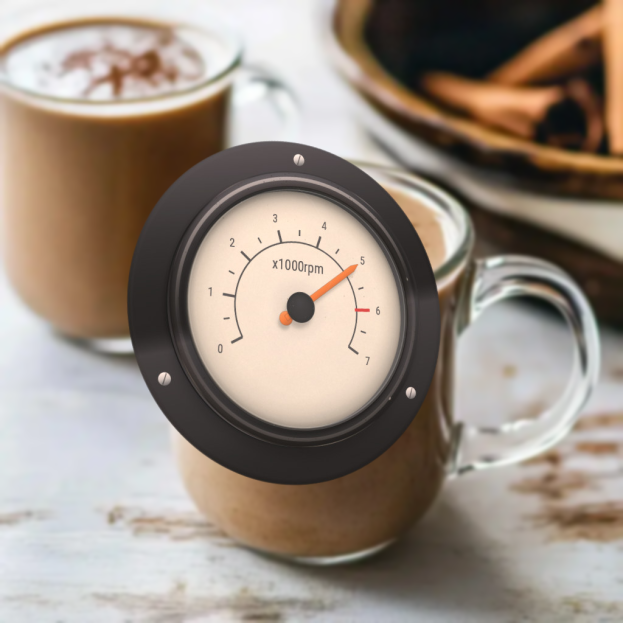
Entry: 5000; rpm
